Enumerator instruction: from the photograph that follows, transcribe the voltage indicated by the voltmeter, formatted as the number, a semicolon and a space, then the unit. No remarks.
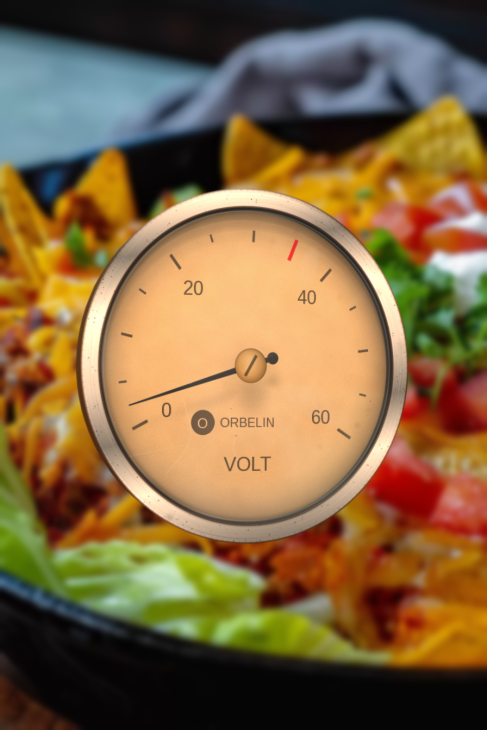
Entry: 2.5; V
